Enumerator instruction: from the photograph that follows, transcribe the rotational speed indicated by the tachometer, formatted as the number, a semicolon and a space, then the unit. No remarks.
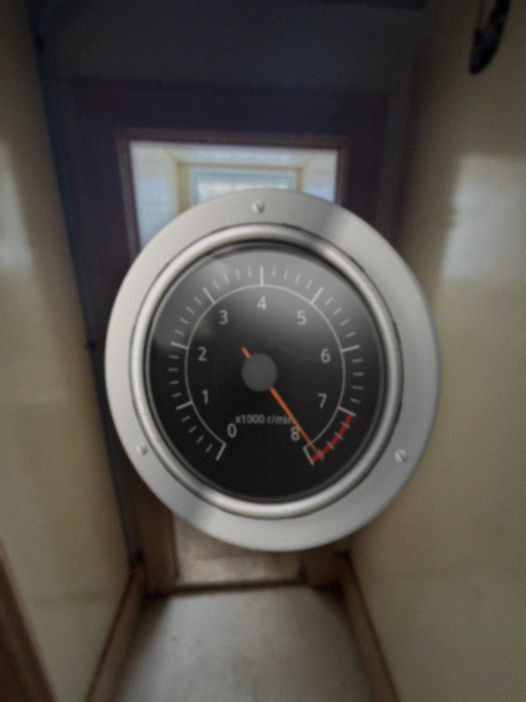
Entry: 7800; rpm
